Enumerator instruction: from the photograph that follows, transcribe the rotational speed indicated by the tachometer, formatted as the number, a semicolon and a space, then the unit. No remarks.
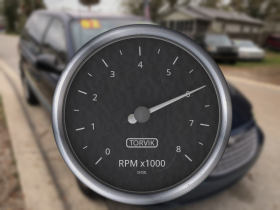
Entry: 6000; rpm
